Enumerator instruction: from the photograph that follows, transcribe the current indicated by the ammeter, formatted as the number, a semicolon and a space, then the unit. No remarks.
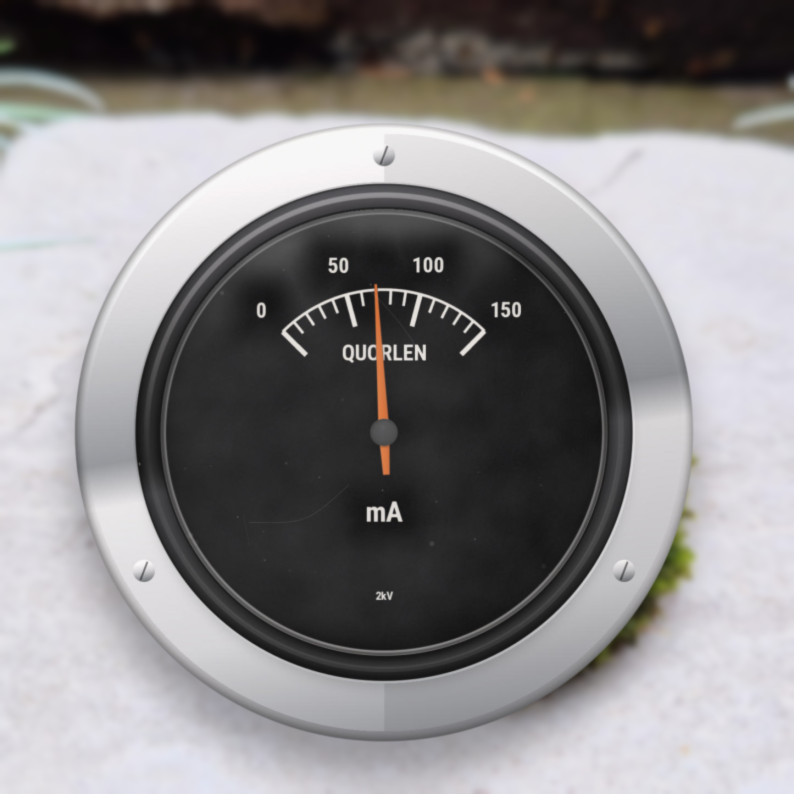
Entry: 70; mA
